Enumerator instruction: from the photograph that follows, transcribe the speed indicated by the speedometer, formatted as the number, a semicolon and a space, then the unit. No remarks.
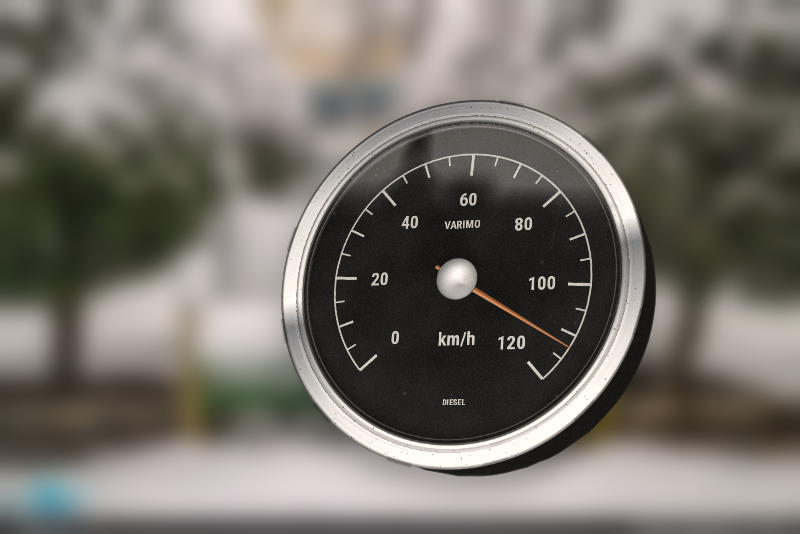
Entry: 112.5; km/h
